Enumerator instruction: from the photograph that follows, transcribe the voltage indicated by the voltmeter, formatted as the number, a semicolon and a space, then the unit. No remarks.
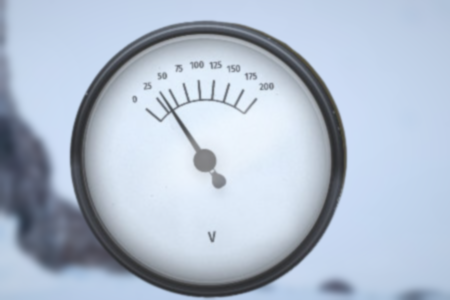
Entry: 37.5; V
